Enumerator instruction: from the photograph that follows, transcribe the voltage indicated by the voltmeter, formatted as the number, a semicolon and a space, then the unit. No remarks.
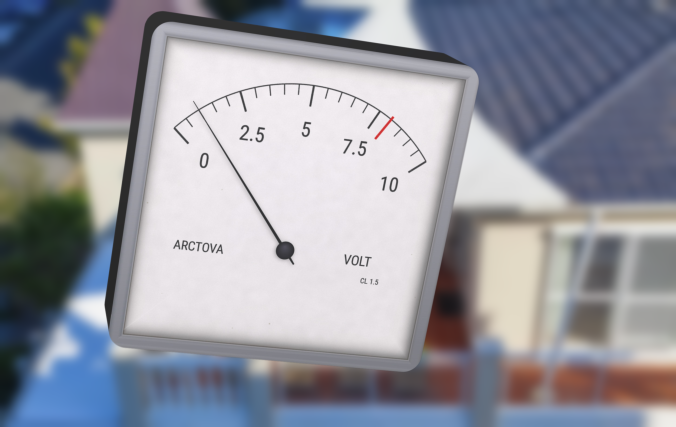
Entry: 1; V
